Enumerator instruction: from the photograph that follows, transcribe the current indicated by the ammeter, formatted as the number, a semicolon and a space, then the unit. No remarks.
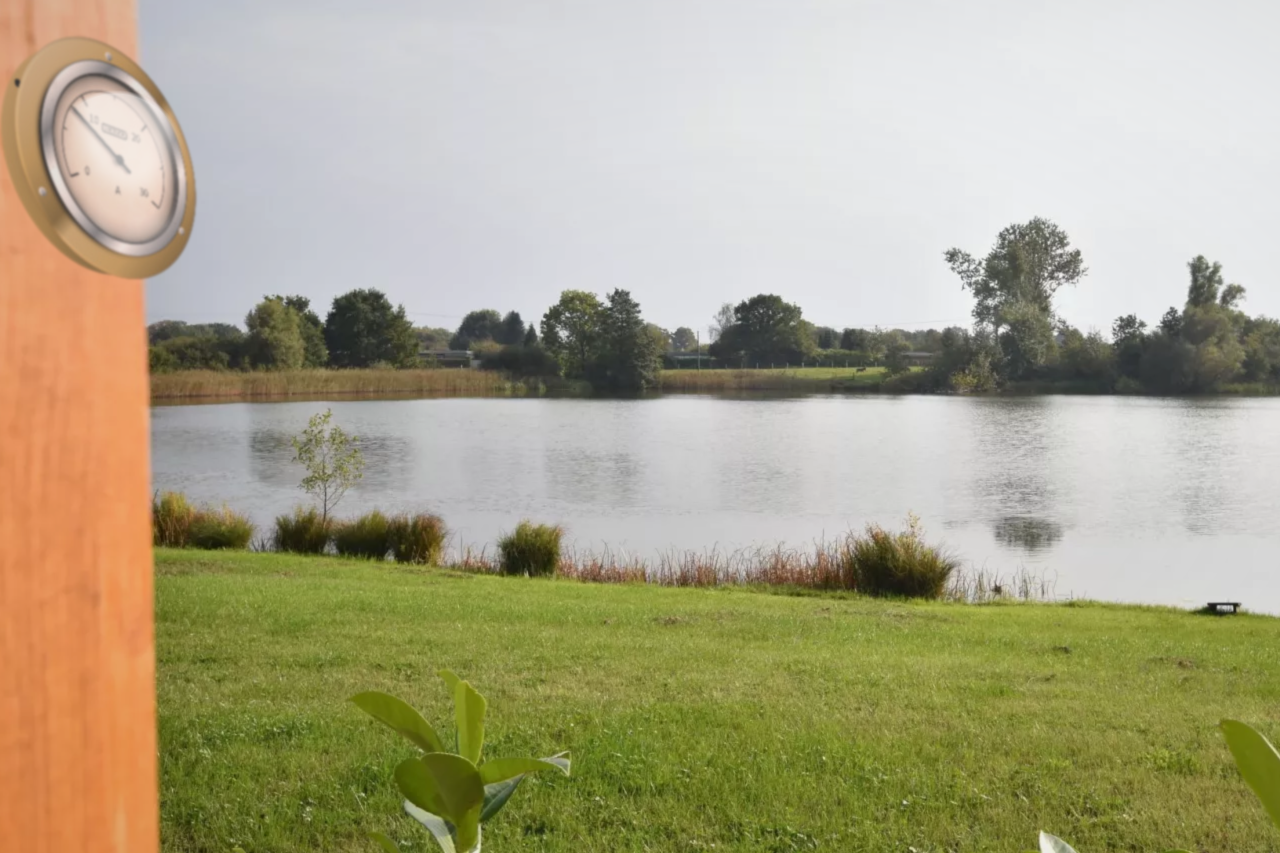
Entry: 7.5; A
